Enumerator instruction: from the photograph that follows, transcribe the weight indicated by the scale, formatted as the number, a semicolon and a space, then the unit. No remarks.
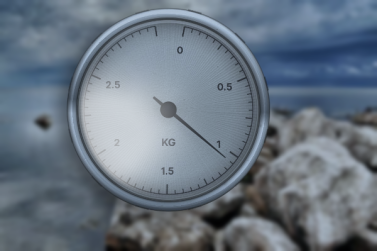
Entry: 1.05; kg
